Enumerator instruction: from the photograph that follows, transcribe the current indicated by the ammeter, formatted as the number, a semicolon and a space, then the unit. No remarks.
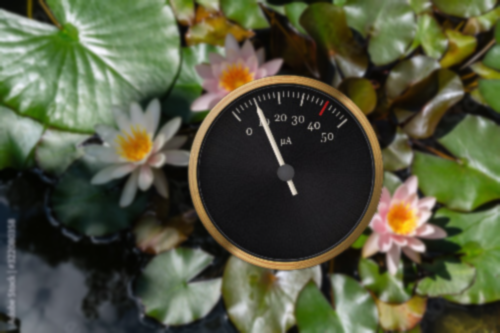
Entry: 10; µA
